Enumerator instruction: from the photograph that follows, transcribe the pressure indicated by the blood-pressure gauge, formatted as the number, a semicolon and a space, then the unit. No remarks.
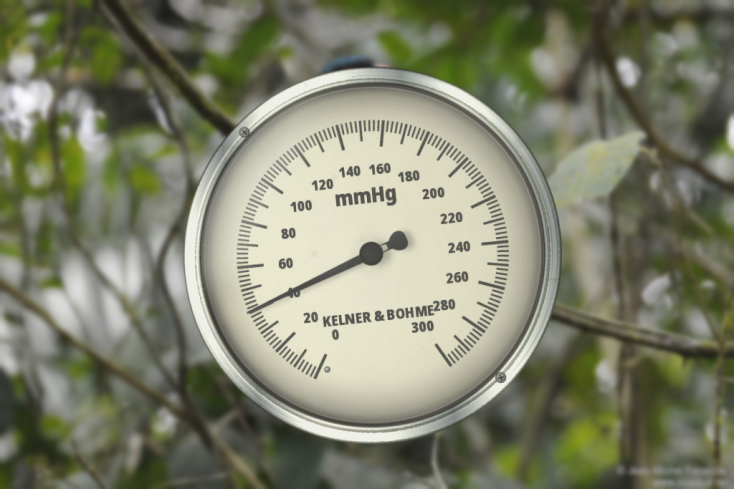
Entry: 40; mmHg
